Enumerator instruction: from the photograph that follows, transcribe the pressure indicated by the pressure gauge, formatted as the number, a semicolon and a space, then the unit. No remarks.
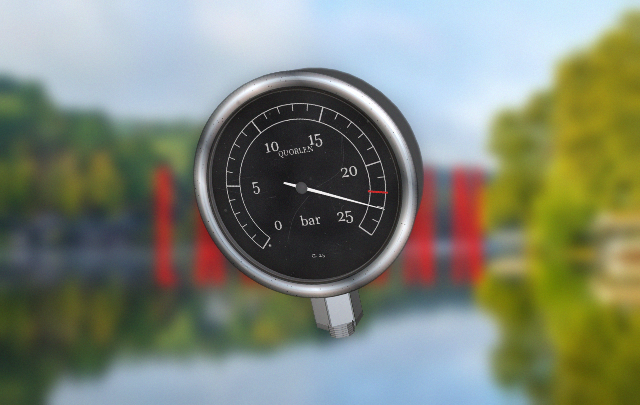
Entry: 23; bar
